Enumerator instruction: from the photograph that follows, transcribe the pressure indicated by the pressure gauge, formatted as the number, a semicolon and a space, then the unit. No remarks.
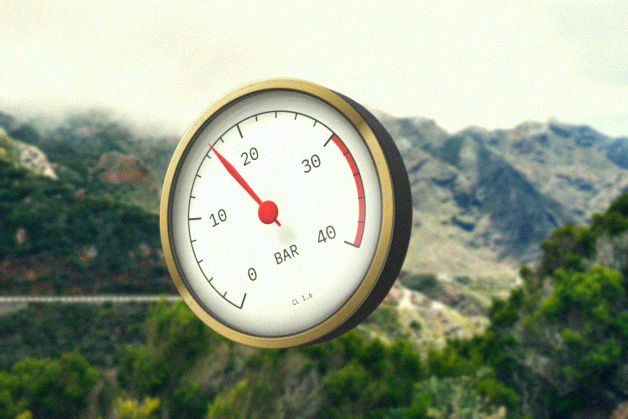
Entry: 17; bar
